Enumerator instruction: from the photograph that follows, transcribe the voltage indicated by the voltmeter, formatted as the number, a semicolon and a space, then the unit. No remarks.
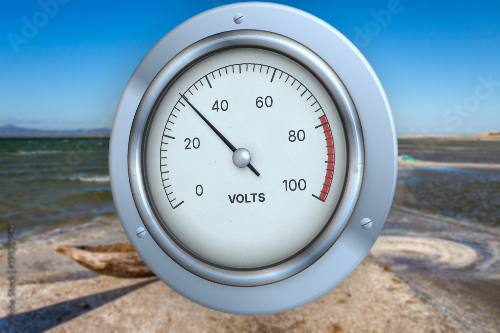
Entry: 32; V
